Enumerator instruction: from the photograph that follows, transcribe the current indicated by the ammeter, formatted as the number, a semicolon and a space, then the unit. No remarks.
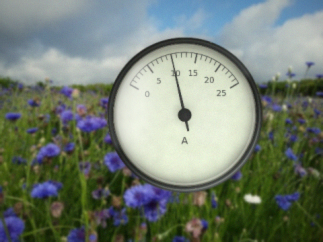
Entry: 10; A
